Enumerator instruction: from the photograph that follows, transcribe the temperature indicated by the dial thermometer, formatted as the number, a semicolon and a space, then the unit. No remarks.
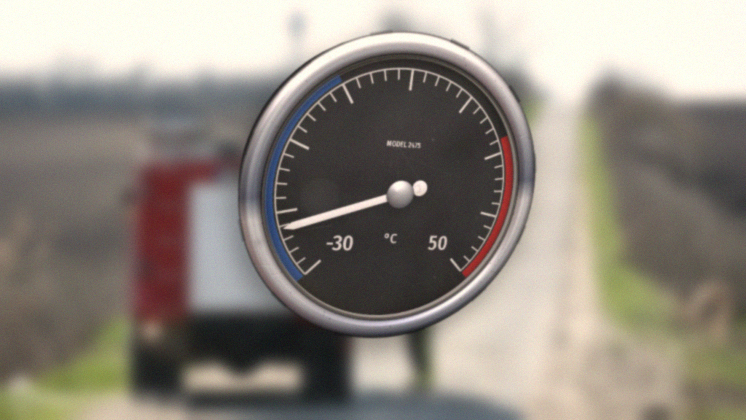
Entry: -22; °C
